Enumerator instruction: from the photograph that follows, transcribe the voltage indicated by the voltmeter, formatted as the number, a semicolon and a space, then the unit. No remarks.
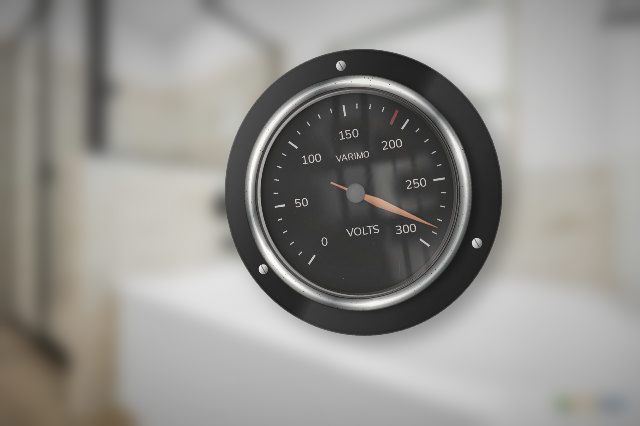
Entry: 285; V
